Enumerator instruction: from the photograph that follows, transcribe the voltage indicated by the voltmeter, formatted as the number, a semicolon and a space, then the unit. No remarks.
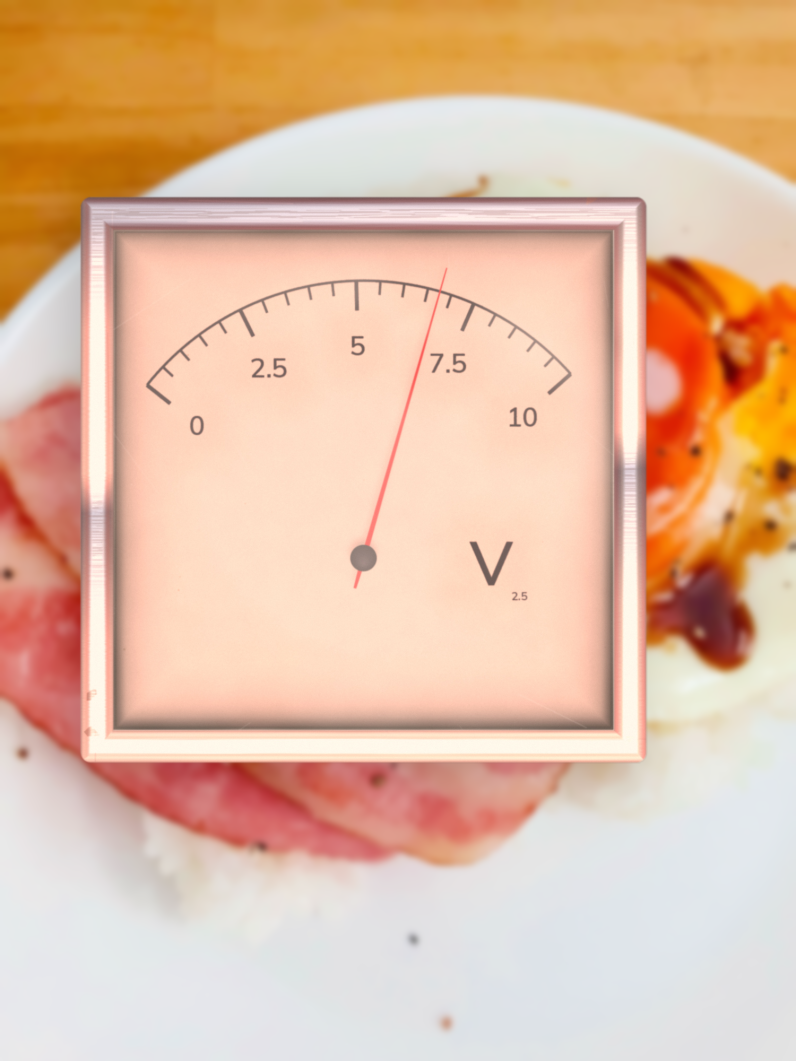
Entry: 6.75; V
